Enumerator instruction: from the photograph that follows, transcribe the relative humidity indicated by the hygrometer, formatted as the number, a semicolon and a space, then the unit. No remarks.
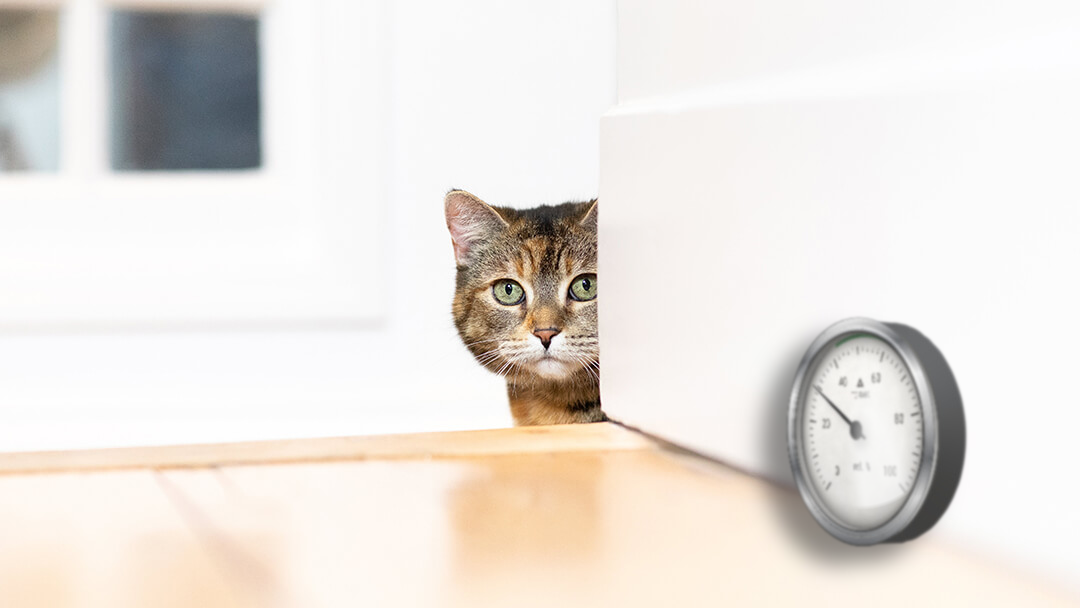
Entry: 30; %
